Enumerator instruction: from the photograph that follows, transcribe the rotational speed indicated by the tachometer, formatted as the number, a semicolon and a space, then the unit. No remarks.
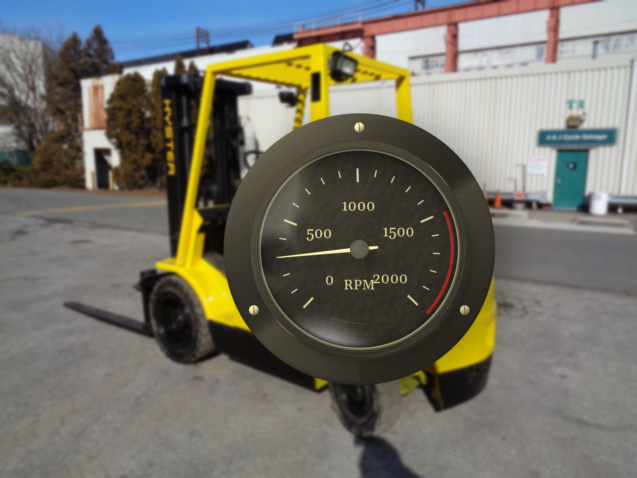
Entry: 300; rpm
